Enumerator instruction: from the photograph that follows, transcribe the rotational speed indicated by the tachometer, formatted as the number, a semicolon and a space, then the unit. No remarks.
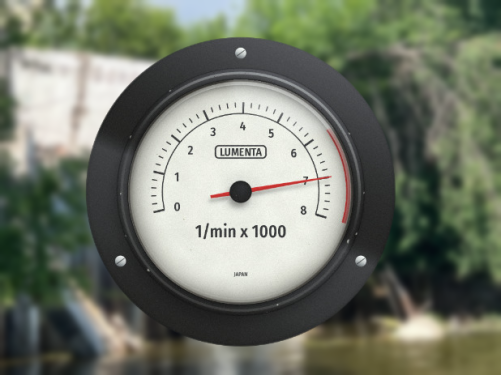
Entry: 7000; rpm
